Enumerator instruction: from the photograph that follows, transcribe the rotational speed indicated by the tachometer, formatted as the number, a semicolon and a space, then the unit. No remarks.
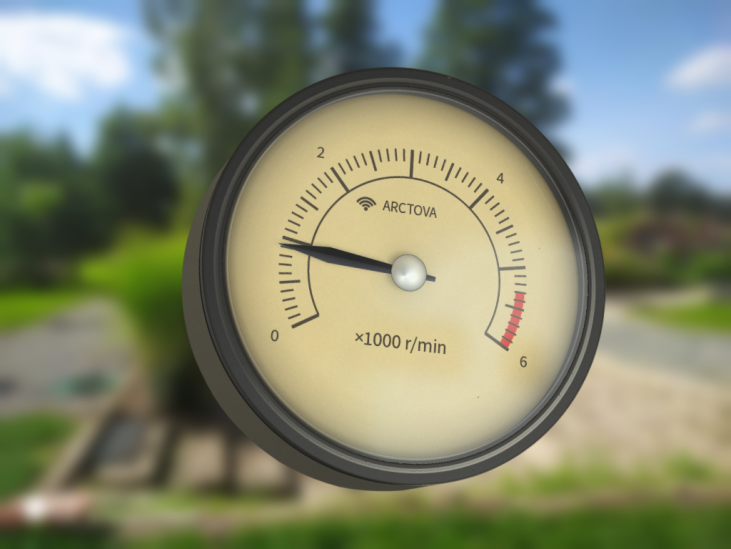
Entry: 900; rpm
